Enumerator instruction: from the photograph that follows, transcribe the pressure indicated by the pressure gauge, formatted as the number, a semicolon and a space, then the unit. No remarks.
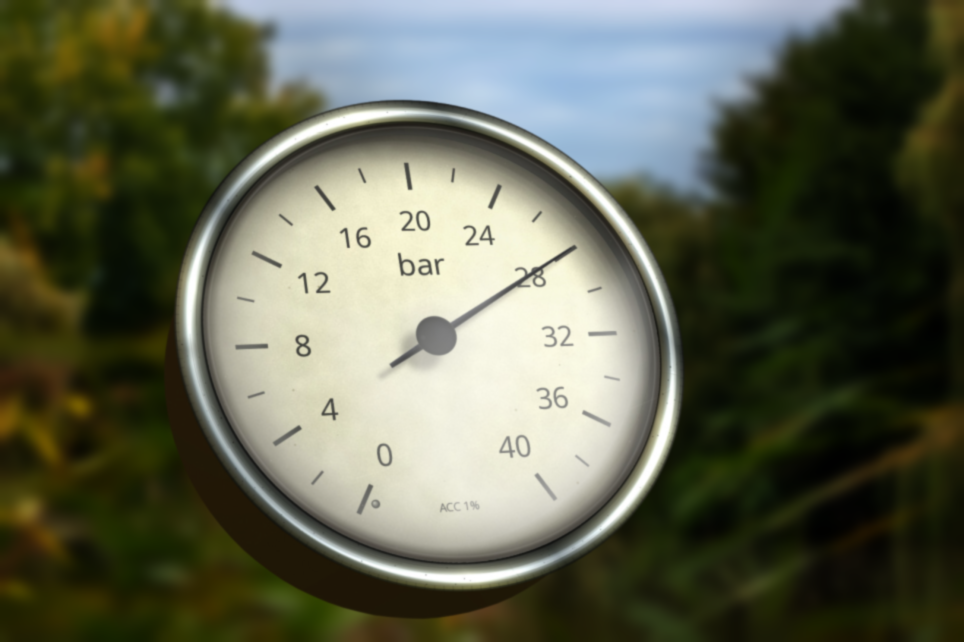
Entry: 28; bar
